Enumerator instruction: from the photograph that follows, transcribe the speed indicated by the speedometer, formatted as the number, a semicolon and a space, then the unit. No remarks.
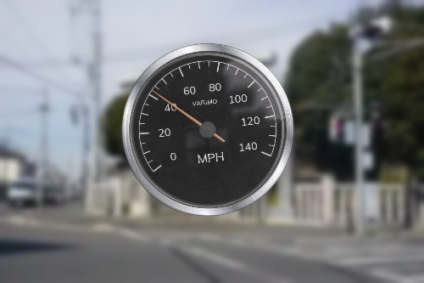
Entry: 42.5; mph
